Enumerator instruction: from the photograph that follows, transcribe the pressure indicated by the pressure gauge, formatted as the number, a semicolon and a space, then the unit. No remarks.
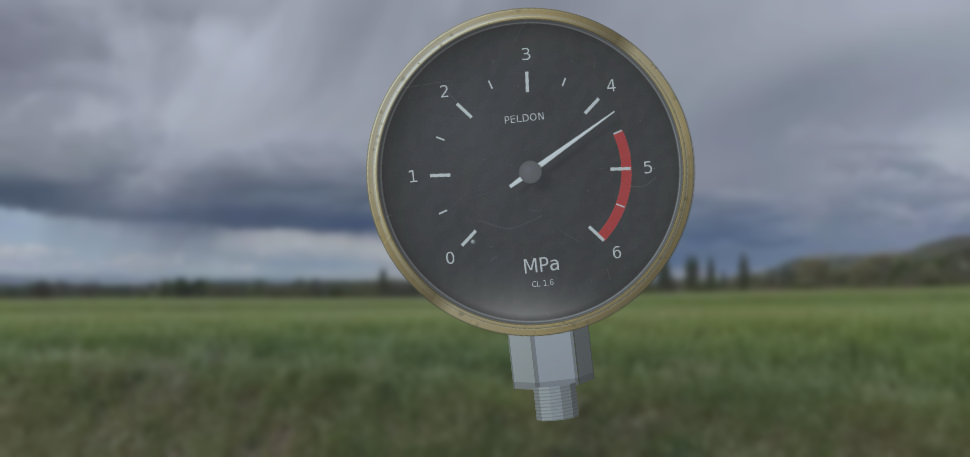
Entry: 4.25; MPa
